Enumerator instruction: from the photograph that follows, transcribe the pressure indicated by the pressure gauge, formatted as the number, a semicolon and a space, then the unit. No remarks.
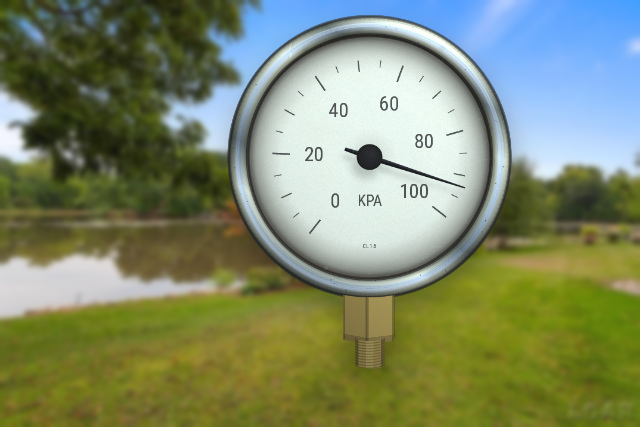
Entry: 92.5; kPa
